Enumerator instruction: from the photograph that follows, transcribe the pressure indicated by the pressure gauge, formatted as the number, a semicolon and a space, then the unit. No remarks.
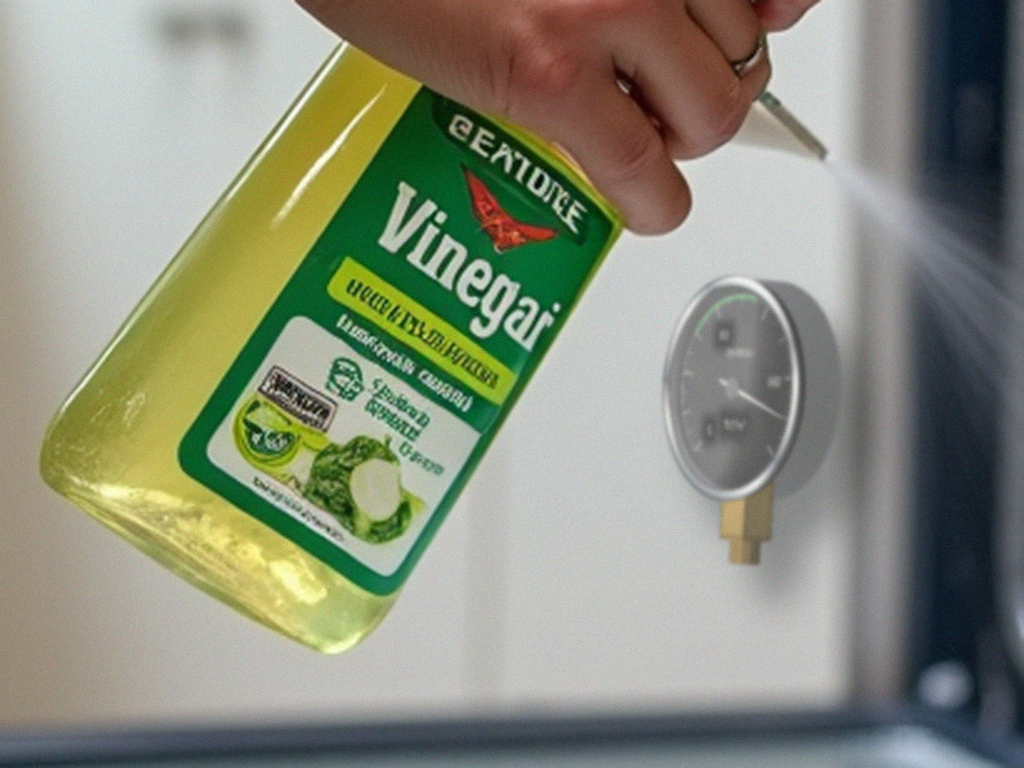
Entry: 180; psi
